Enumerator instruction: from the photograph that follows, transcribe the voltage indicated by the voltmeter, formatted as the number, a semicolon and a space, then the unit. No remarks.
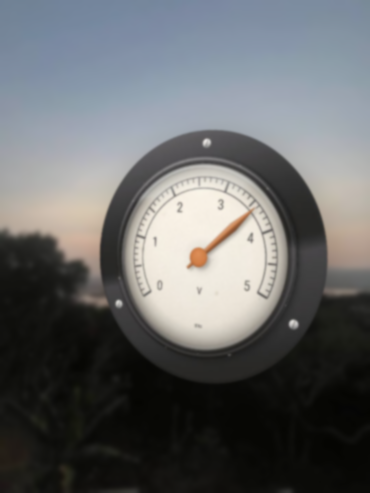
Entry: 3.6; V
